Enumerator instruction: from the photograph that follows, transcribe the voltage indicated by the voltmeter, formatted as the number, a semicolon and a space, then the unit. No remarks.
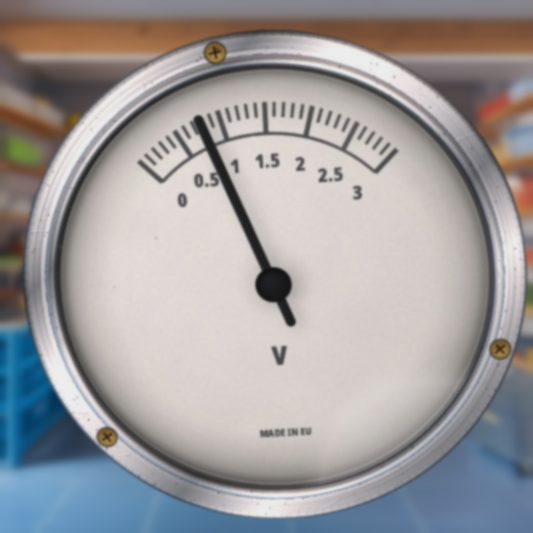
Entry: 0.8; V
